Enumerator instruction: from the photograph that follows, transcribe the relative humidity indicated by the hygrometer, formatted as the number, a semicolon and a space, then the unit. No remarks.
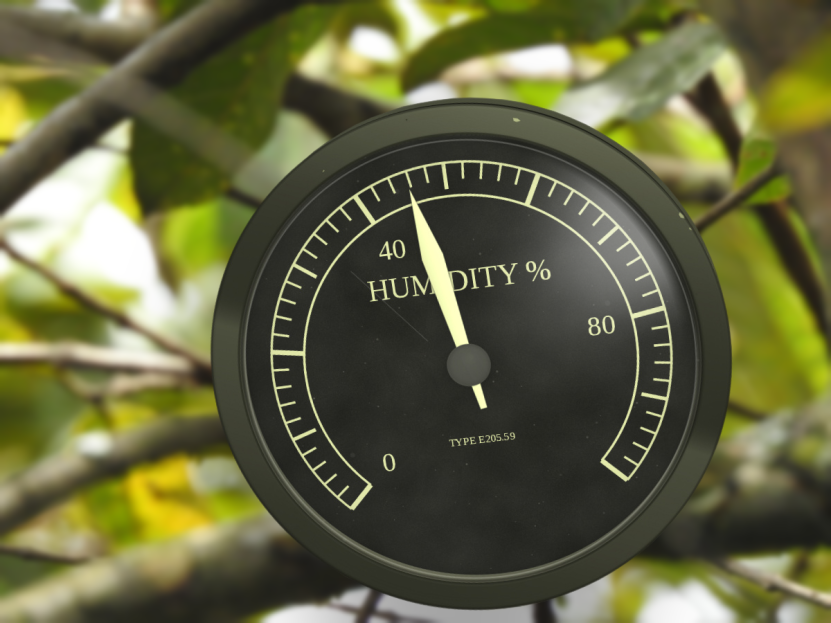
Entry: 46; %
